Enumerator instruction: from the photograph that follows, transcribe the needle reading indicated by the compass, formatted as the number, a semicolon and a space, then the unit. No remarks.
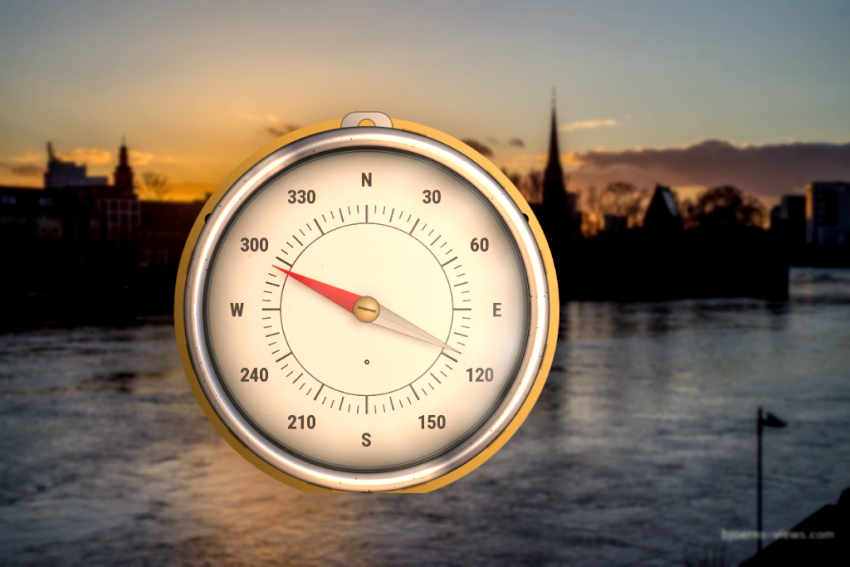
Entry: 295; °
